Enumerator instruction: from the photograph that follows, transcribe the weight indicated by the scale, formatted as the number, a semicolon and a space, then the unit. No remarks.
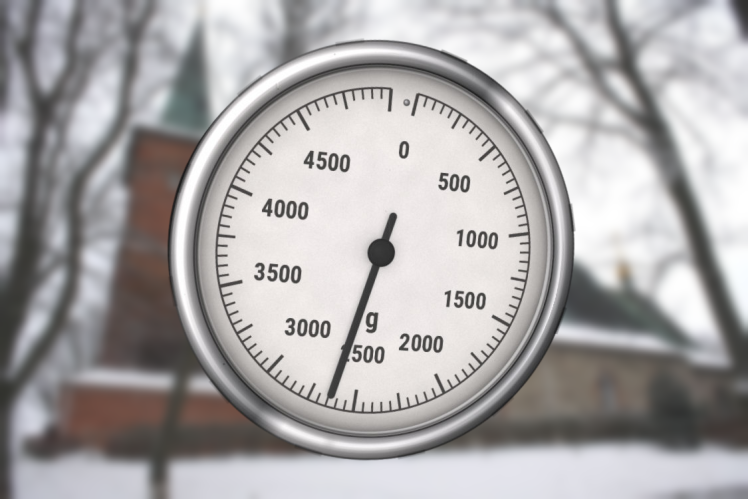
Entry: 2650; g
